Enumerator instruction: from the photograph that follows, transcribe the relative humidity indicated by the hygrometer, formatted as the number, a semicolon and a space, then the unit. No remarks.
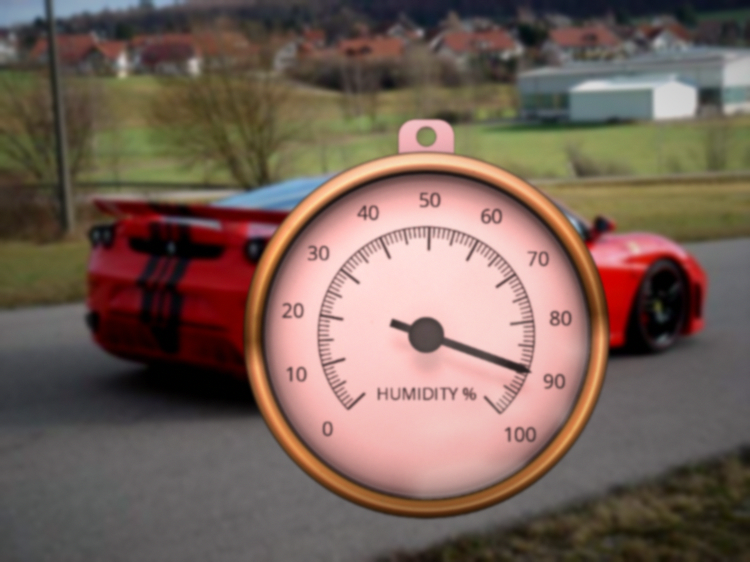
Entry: 90; %
